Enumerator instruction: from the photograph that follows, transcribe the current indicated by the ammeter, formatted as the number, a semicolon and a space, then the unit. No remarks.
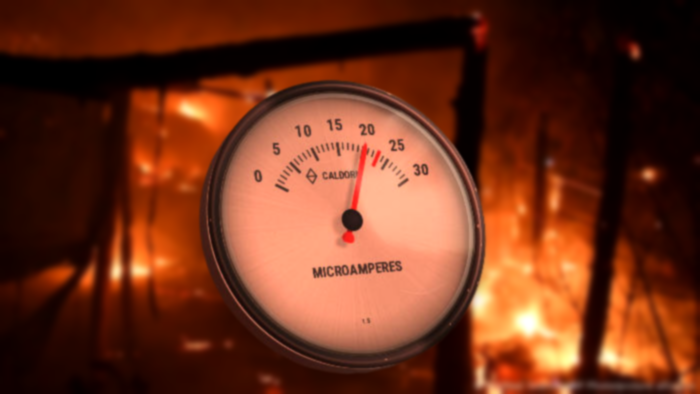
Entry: 20; µA
